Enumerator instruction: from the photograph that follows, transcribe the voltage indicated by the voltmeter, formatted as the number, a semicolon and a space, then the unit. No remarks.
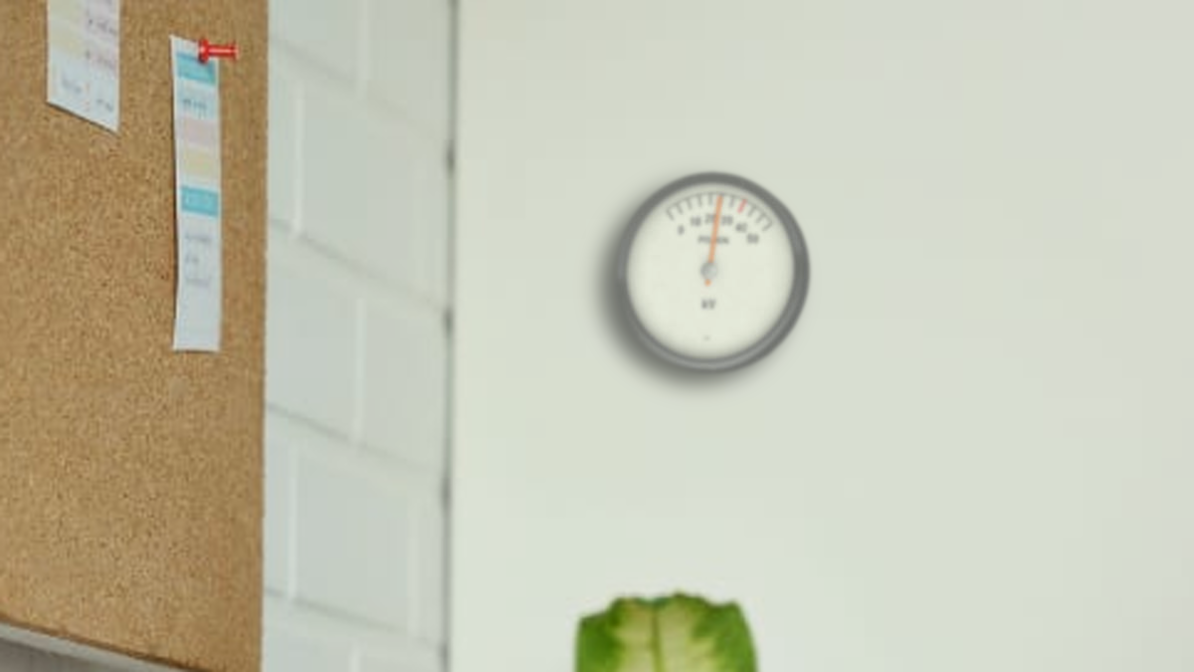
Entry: 25; kV
